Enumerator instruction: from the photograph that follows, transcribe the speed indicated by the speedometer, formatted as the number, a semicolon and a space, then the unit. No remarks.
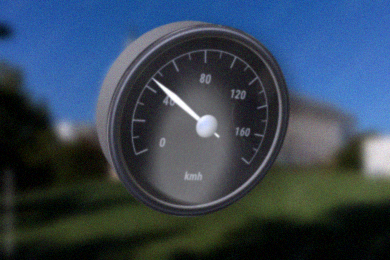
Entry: 45; km/h
